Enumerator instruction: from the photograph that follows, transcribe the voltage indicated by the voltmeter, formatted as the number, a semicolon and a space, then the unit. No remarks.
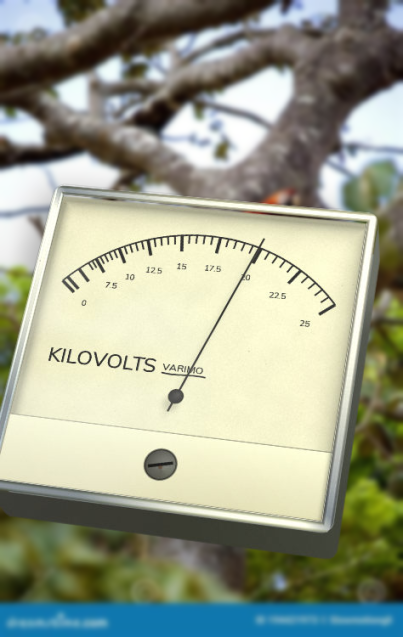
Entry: 20; kV
